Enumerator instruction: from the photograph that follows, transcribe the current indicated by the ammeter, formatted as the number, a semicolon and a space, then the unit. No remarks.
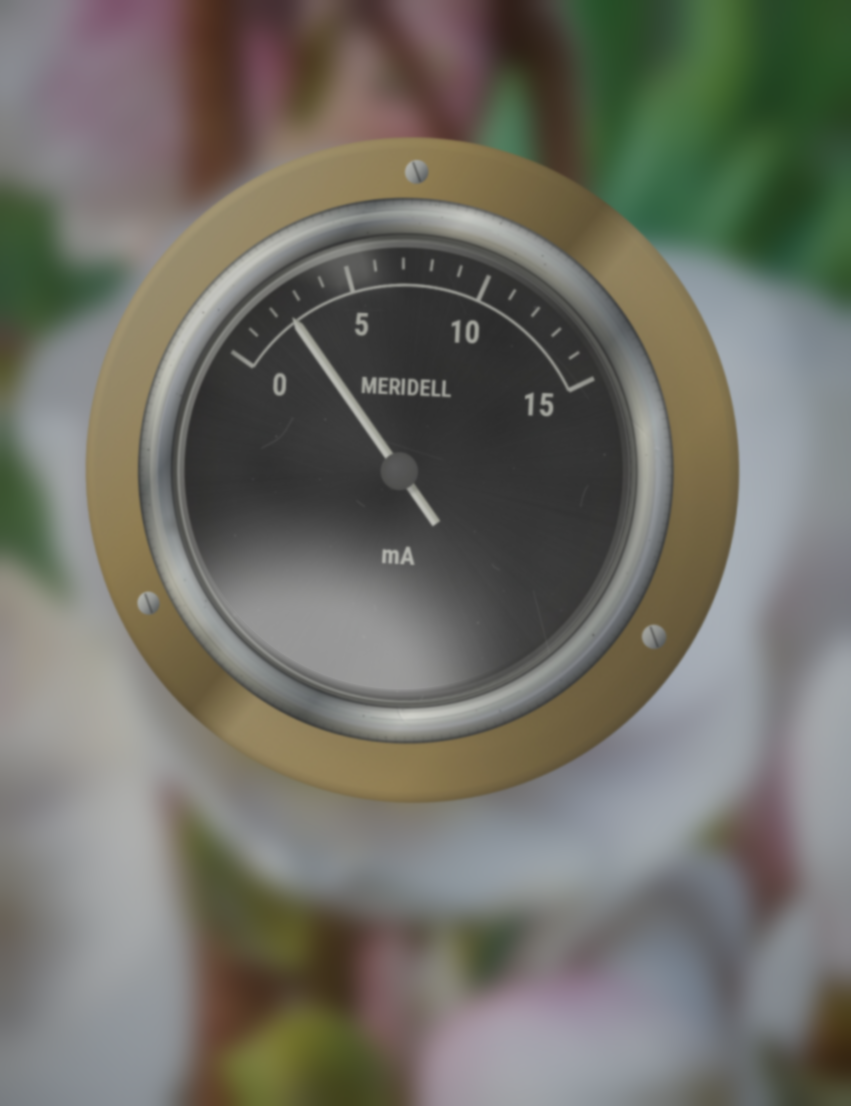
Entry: 2.5; mA
